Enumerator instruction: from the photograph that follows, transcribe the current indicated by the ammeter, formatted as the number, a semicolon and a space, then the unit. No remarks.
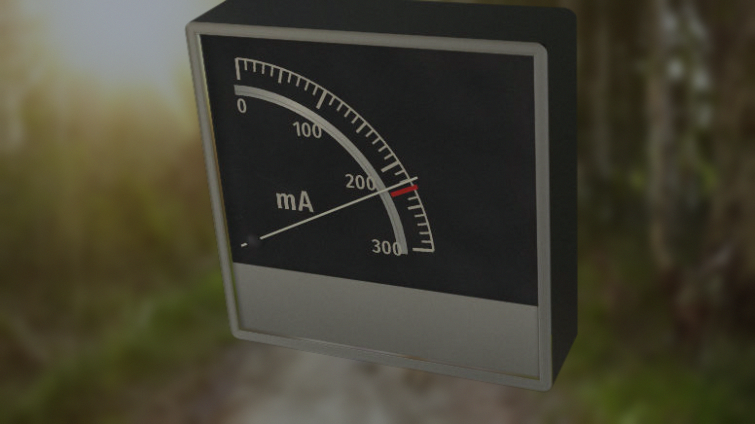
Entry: 220; mA
